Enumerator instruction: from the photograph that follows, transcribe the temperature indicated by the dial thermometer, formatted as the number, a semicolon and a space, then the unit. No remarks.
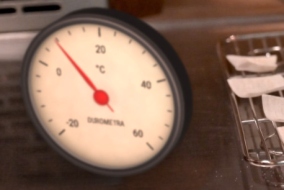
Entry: 8; °C
